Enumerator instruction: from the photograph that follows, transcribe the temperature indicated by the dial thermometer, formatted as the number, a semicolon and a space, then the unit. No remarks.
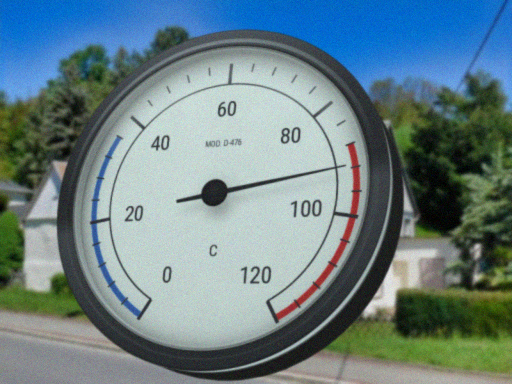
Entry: 92; °C
